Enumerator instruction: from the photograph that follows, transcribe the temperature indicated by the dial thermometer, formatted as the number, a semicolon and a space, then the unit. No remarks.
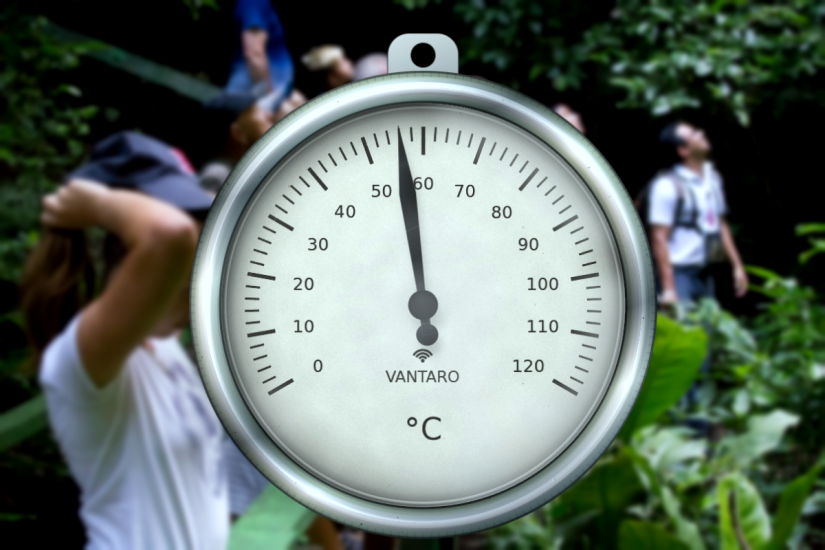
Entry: 56; °C
